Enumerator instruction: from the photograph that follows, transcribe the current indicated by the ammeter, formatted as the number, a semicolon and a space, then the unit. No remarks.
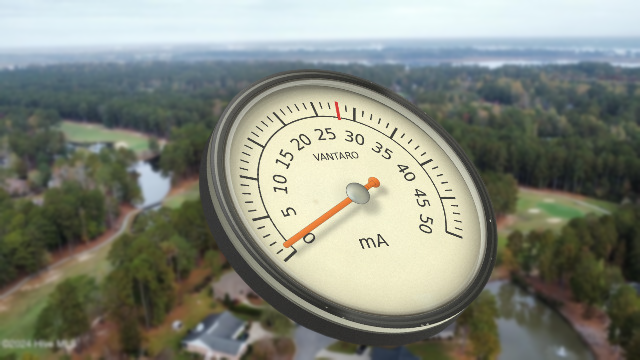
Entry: 1; mA
